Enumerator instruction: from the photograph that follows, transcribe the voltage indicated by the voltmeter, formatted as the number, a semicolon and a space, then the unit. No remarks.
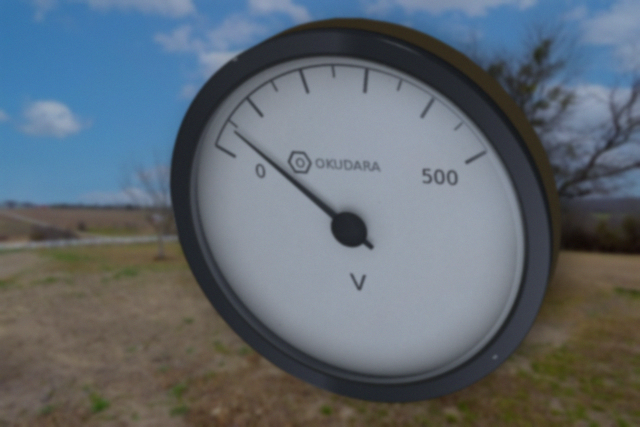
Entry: 50; V
